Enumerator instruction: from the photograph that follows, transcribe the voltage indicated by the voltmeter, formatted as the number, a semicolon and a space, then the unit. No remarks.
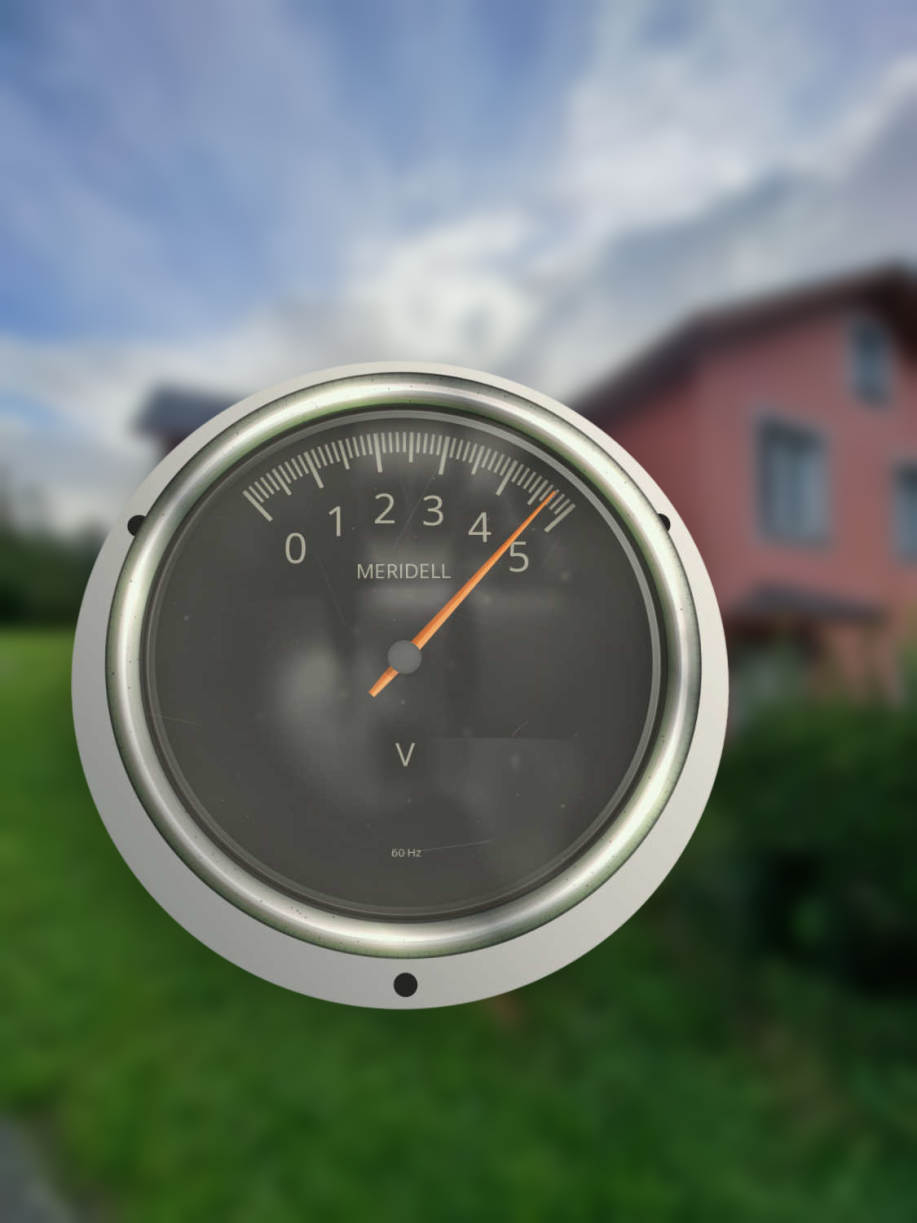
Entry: 4.7; V
